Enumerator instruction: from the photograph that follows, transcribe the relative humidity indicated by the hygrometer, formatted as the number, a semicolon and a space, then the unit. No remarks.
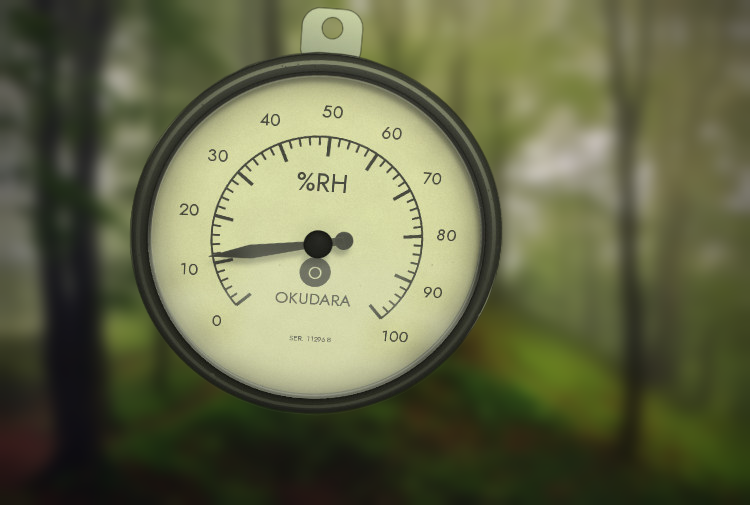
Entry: 12; %
